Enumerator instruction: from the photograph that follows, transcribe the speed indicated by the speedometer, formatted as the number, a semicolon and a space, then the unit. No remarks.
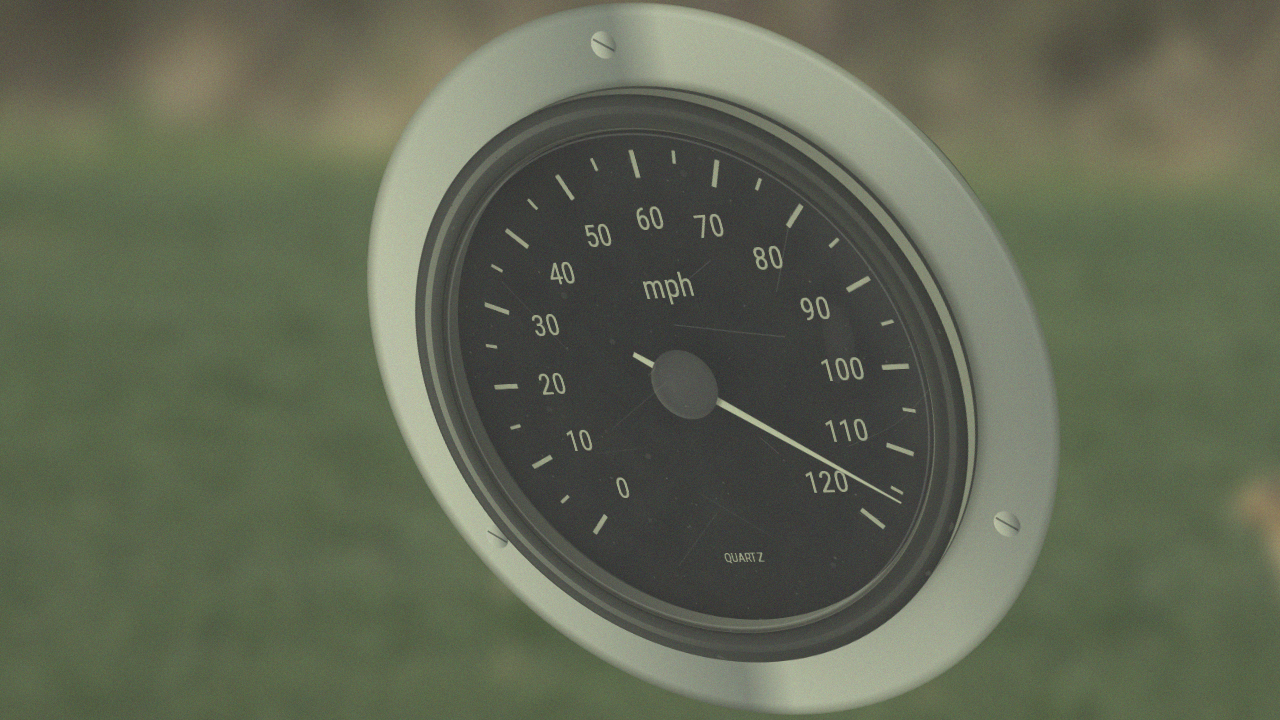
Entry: 115; mph
